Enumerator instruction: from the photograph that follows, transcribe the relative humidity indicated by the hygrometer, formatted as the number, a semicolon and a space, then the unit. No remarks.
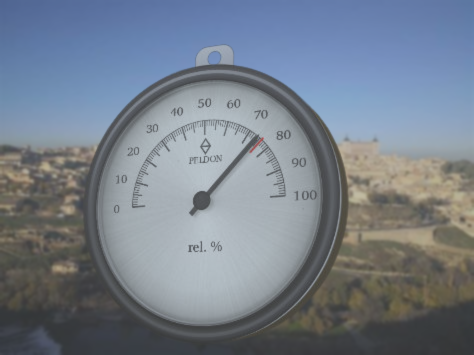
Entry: 75; %
